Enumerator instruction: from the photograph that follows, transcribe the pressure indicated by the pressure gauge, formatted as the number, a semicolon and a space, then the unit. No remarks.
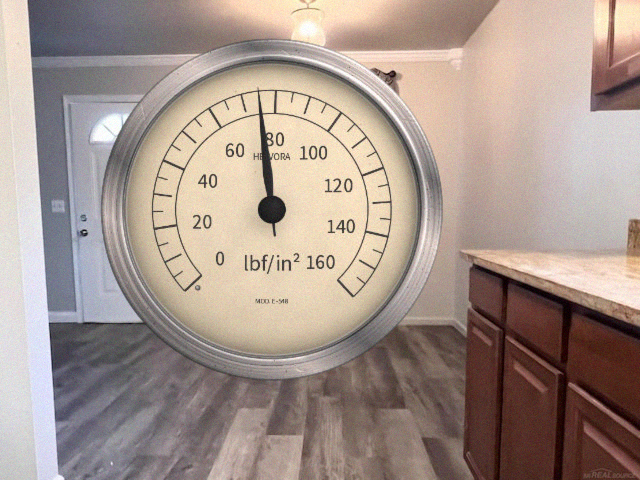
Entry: 75; psi
